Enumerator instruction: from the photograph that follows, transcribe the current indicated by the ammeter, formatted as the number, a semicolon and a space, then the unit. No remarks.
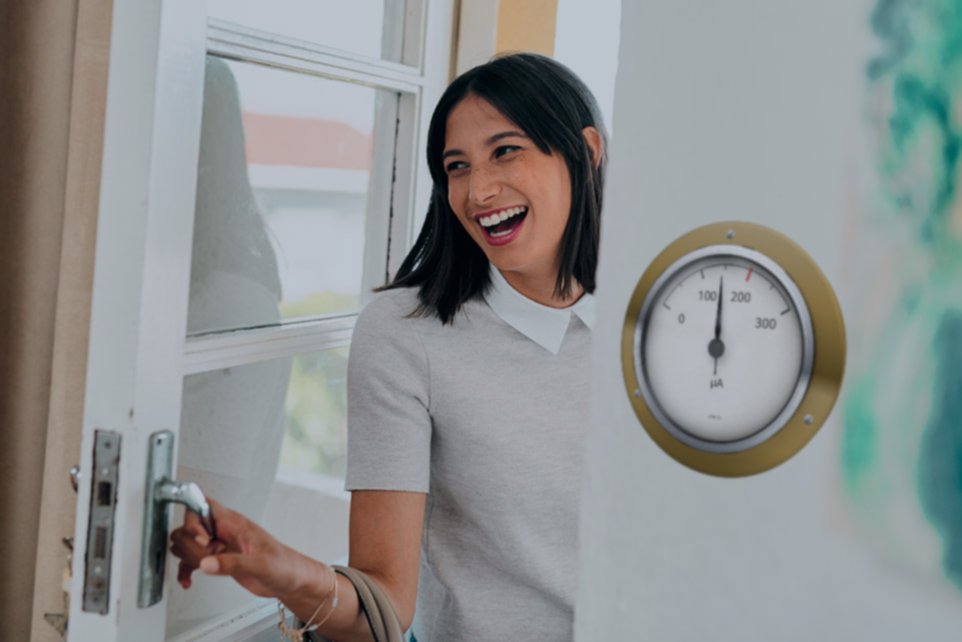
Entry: 150; µA
